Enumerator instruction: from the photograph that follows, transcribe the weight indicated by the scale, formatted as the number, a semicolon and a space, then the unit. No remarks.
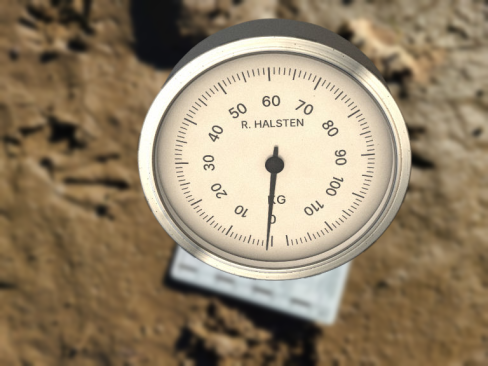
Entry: 1; kg
